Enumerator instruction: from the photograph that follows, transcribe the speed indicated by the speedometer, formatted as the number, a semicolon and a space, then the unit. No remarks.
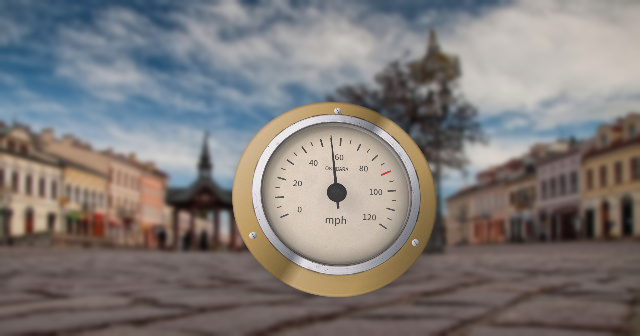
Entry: 55; mph
